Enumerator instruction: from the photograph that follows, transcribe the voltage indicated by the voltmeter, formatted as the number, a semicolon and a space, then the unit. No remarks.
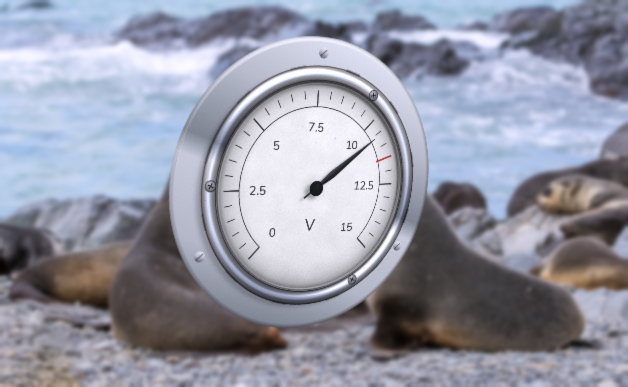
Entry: 10.5; V
